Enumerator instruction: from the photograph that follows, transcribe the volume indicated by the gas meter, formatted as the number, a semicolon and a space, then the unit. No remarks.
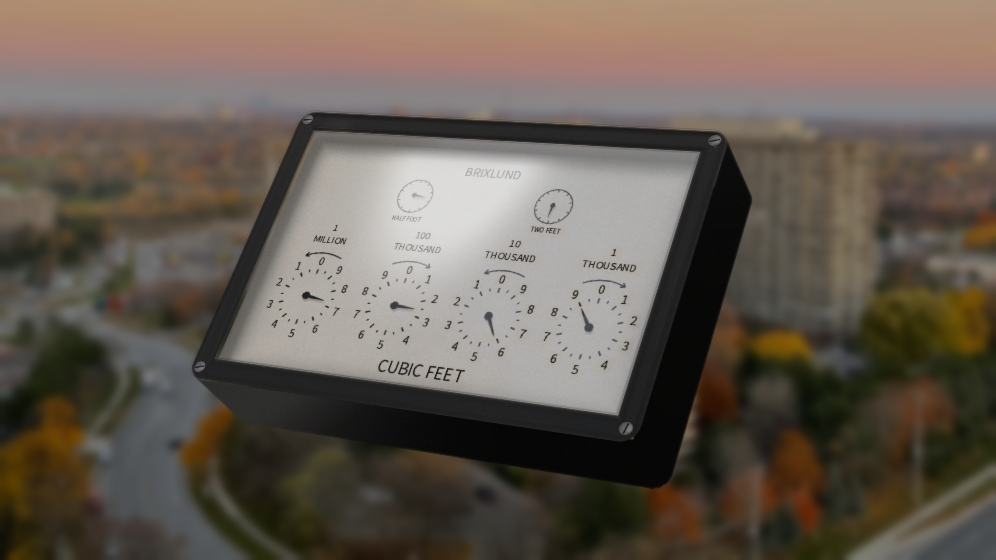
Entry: 725900; ft³
